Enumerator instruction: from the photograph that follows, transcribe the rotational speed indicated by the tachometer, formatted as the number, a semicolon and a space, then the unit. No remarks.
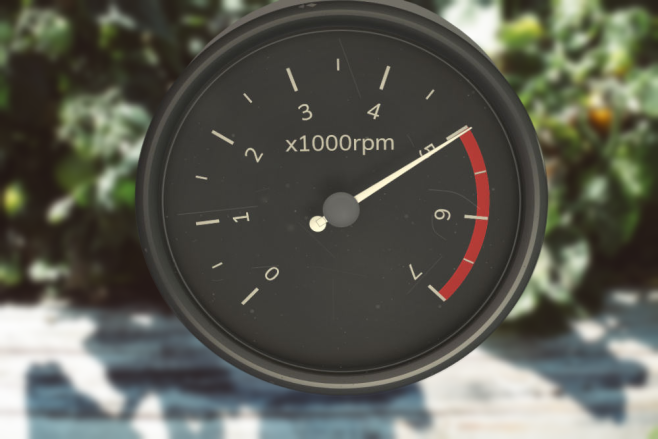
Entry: 5000; rpm
